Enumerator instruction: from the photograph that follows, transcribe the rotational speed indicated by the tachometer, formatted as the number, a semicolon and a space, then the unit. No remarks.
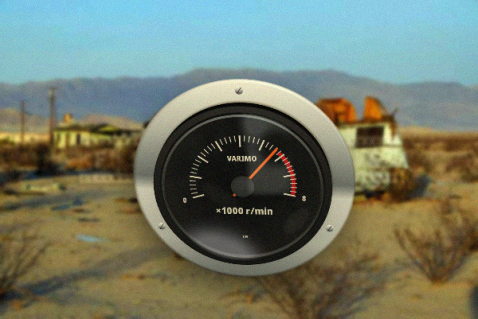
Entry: 5600; rpm
